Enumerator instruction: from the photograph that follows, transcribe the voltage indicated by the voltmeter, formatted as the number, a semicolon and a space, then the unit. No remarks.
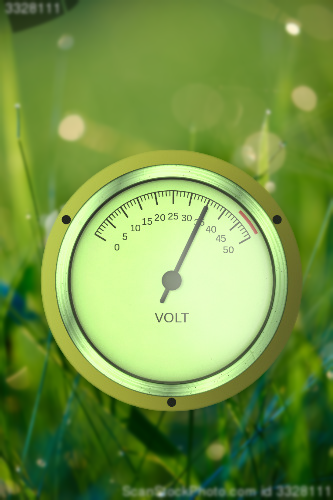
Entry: 35; V
